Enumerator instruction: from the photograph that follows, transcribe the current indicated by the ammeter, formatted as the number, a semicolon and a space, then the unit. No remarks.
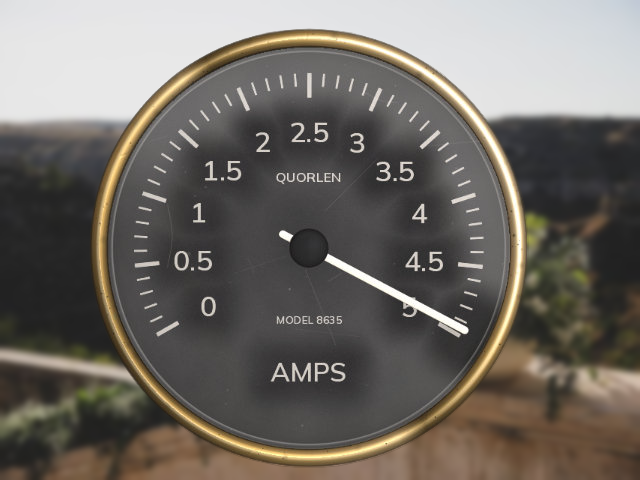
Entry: 4.95; A
